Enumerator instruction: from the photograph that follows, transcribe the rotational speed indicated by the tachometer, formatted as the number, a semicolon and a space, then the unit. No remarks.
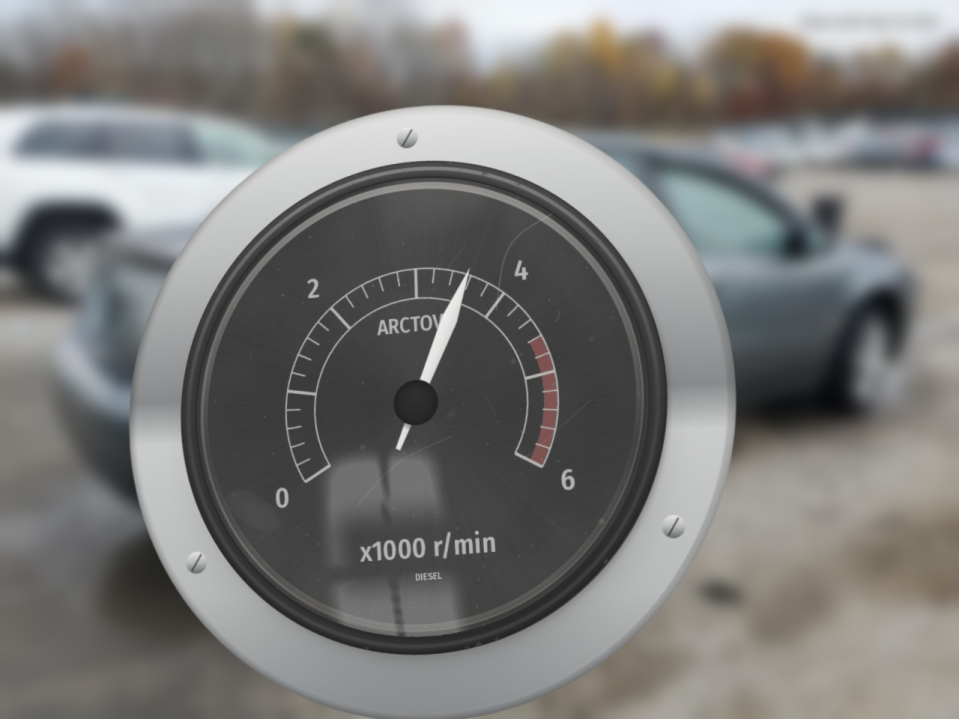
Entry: 3600; rpm
